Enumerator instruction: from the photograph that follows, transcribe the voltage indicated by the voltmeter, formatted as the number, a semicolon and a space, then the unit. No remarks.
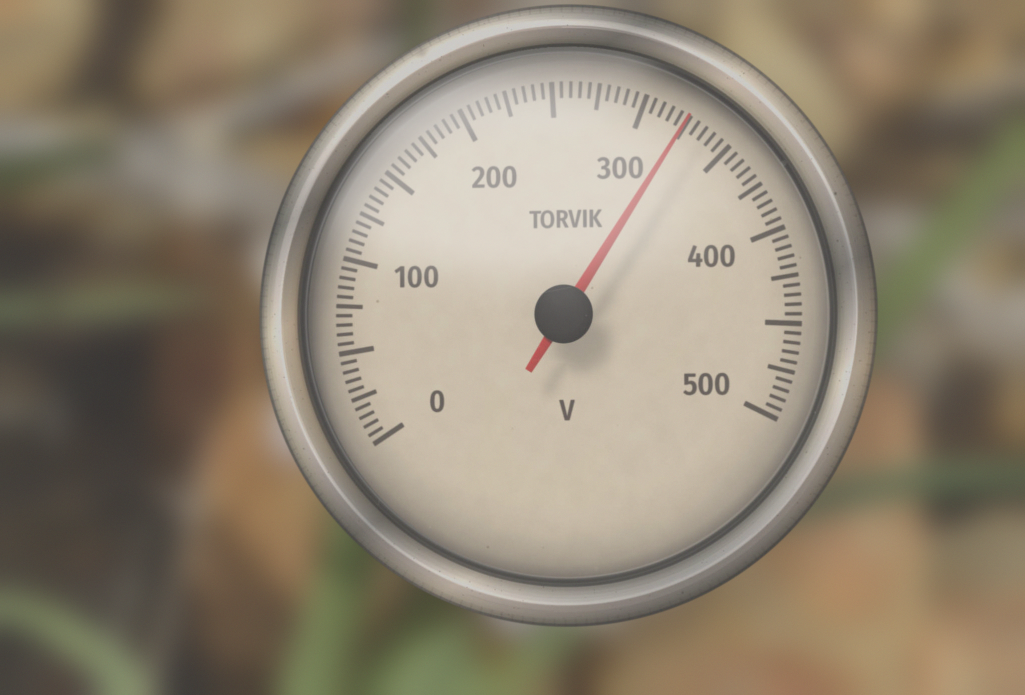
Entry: 325; V
